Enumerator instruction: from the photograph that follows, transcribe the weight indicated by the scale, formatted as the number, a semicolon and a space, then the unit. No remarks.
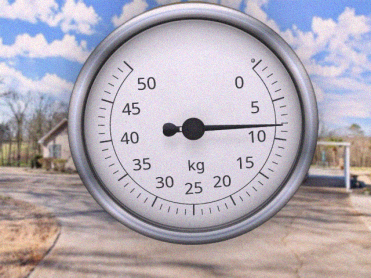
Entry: 8; kg
